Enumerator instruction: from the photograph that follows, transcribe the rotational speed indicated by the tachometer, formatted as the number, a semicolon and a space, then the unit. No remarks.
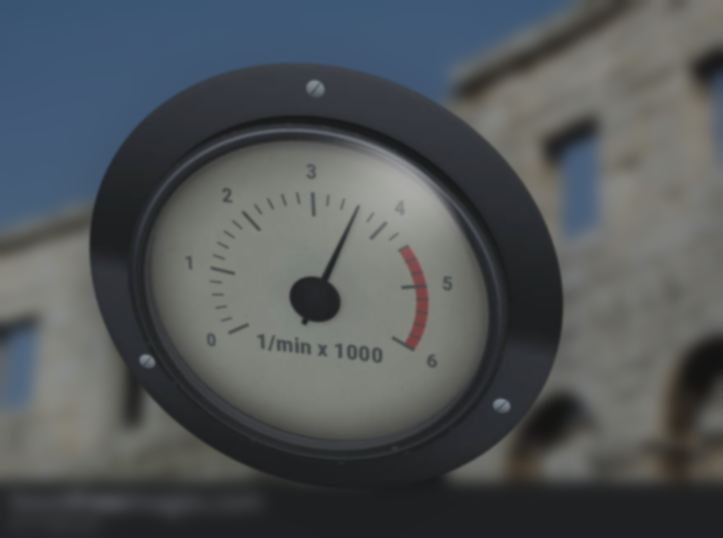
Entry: 3600; rpm
